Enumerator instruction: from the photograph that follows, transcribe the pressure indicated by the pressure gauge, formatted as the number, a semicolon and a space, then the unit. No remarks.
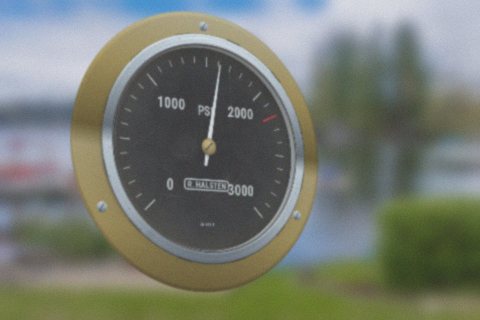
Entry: 1600; psi
